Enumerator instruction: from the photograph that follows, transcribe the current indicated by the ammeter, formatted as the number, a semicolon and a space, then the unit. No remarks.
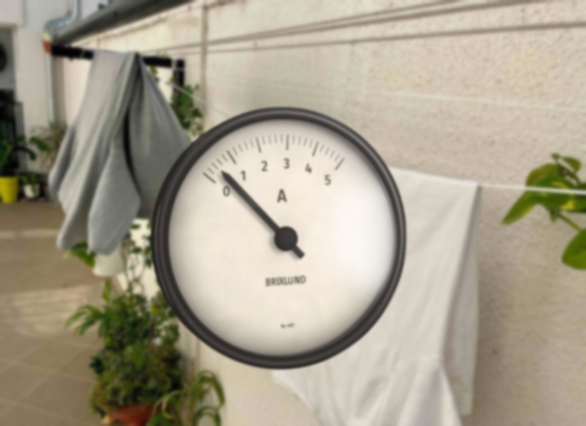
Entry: 0.4; A
